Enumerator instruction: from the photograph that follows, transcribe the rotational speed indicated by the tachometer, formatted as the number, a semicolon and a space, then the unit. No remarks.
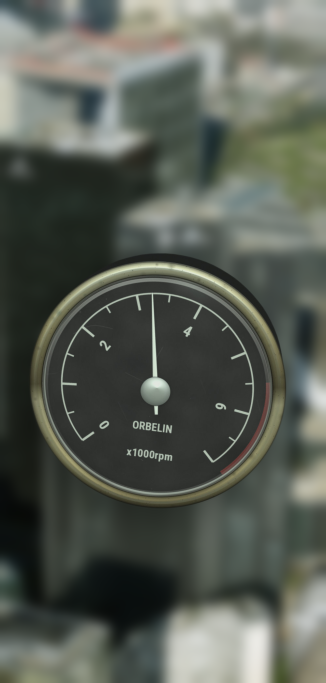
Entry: 3250; rpm
